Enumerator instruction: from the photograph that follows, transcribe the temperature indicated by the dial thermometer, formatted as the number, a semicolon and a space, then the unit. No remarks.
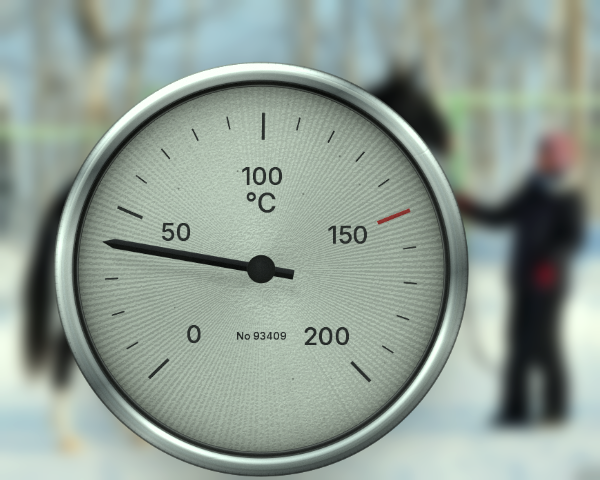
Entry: 40; °C
